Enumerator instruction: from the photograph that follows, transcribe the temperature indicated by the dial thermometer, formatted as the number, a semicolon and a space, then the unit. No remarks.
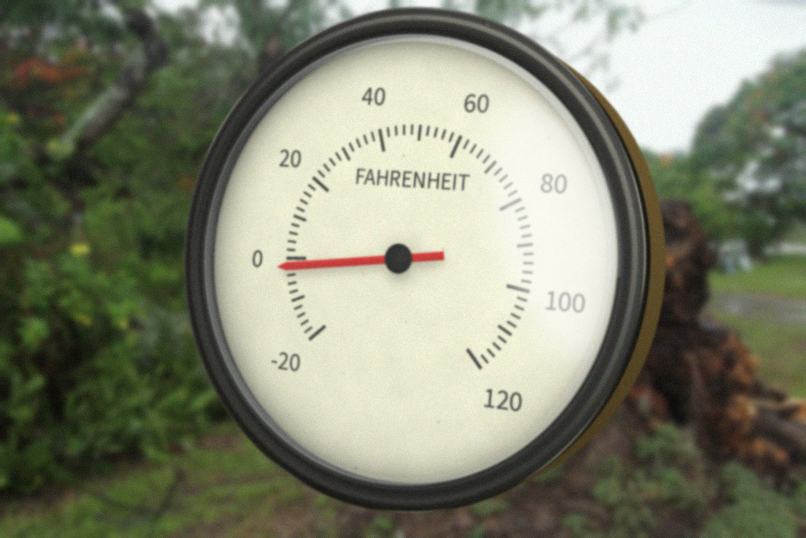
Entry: -2; °F
